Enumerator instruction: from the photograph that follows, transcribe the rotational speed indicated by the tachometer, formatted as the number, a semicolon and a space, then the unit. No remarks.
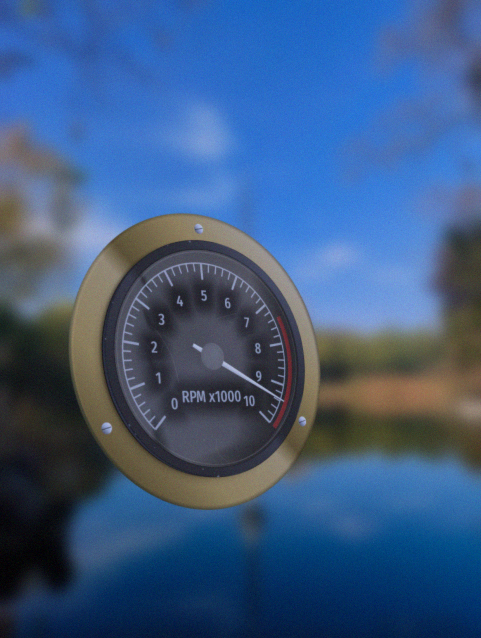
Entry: 9400; rpm
